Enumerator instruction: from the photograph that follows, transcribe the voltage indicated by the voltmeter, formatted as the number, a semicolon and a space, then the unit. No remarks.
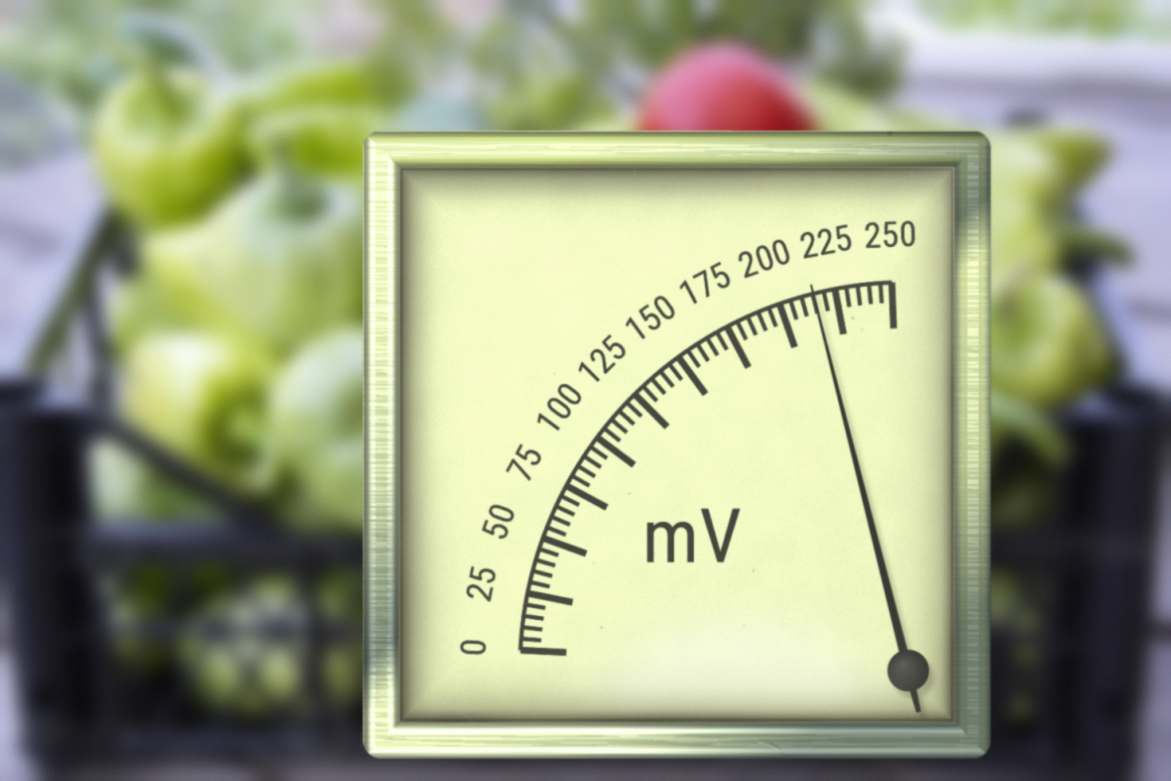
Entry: 215; mV
